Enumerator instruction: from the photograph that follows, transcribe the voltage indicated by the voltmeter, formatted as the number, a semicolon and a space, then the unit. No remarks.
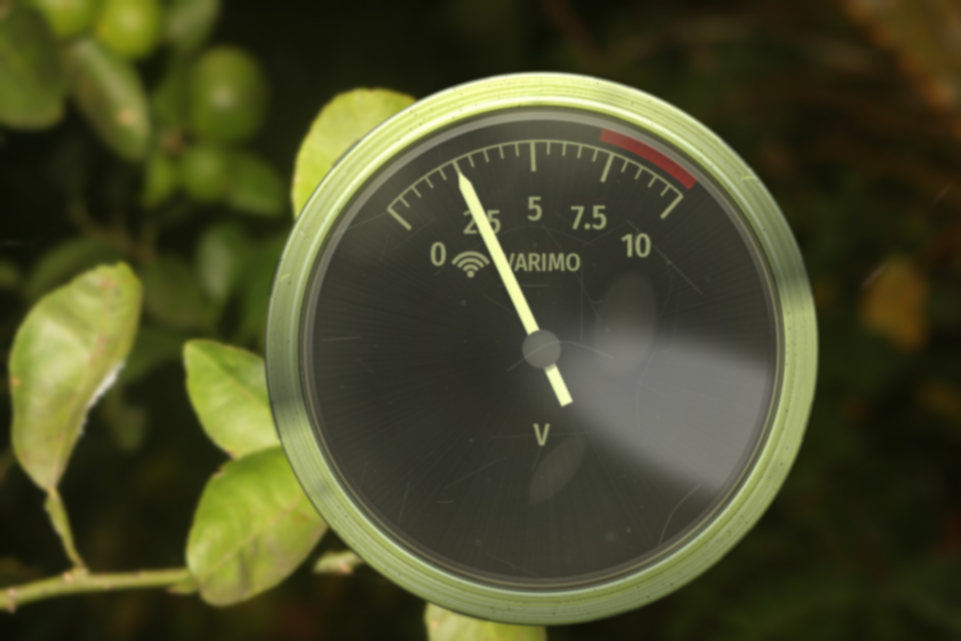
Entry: 2.5; V
